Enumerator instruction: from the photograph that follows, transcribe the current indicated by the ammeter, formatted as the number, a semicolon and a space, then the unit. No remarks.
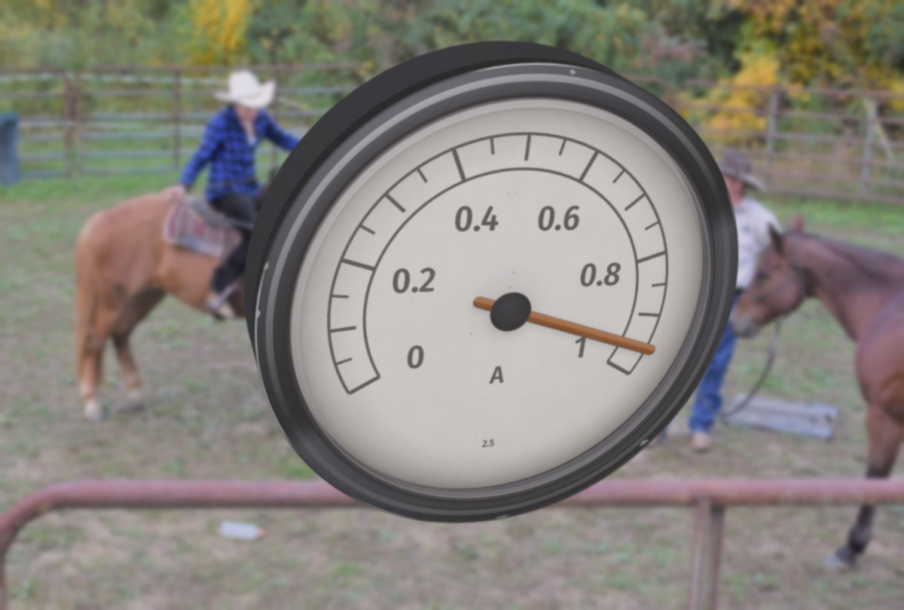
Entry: 0.95; A
